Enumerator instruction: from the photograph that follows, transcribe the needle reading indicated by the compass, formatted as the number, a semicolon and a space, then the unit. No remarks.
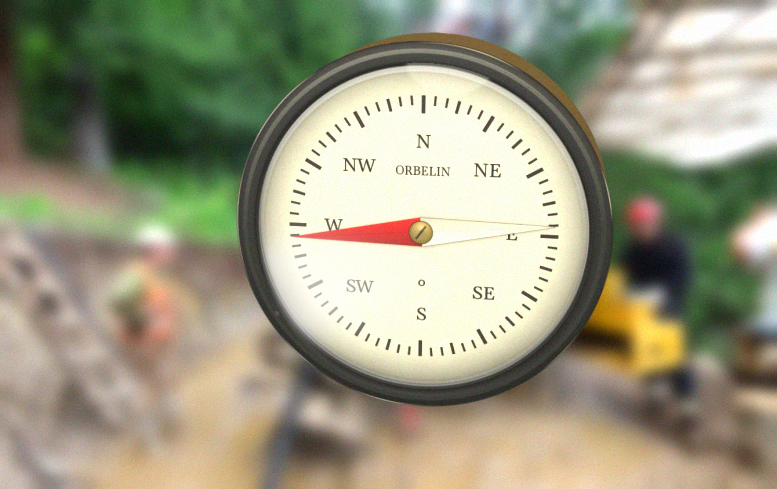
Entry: 265; °
